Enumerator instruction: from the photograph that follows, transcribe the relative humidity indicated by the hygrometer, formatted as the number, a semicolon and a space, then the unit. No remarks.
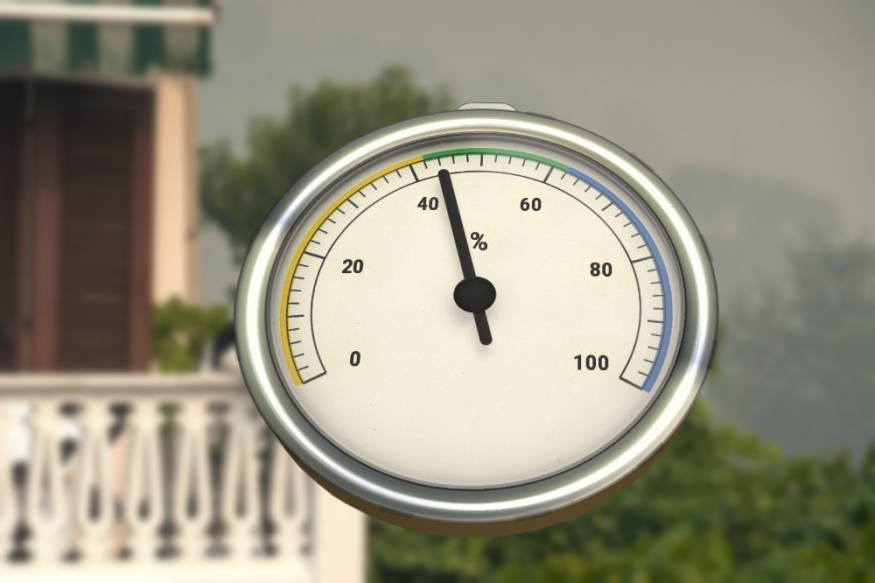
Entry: 44; %
